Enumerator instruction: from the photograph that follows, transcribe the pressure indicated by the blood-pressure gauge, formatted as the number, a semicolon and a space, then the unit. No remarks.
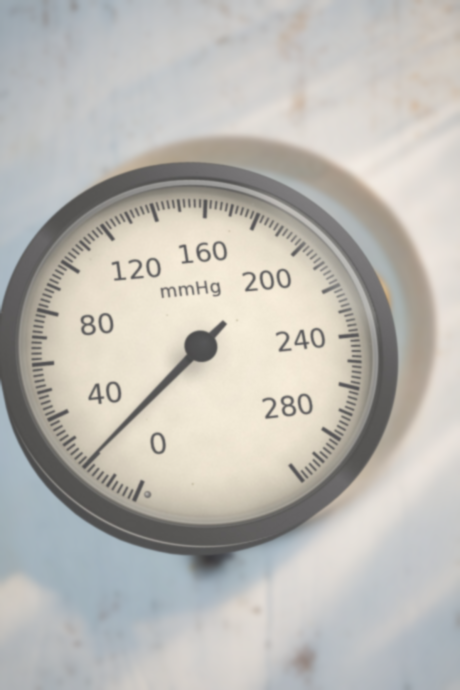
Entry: 20; mmHg
